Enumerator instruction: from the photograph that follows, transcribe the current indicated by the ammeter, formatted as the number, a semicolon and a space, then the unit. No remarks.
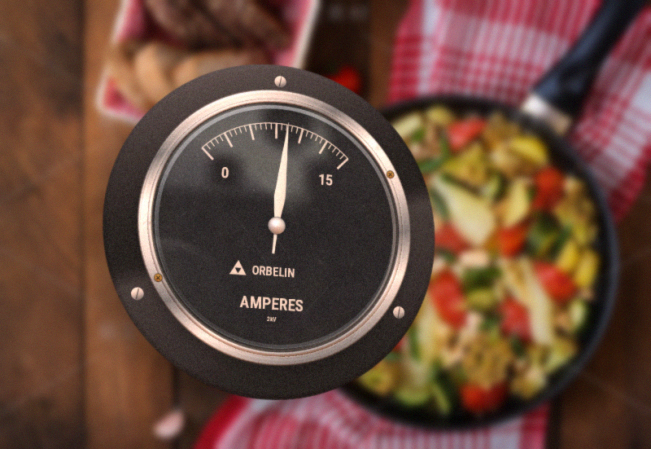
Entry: 8.5; A
